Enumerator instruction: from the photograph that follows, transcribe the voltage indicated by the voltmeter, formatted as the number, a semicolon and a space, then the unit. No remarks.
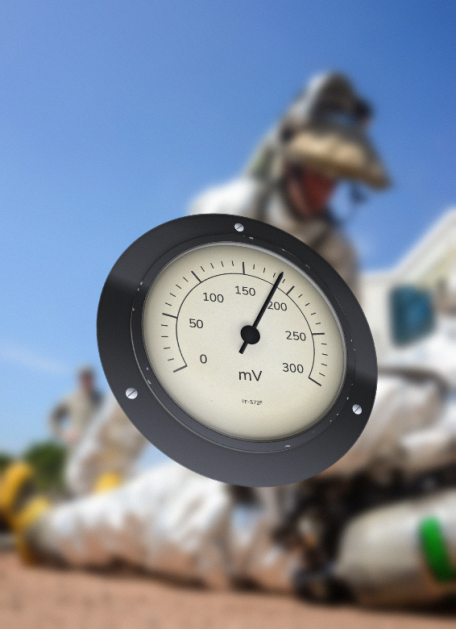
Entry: 185; mV
